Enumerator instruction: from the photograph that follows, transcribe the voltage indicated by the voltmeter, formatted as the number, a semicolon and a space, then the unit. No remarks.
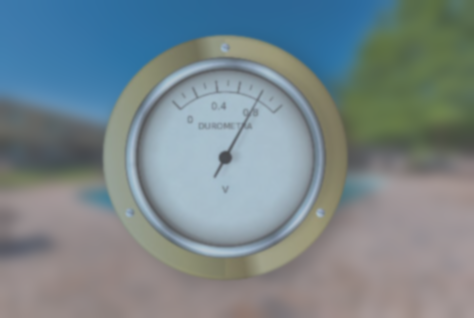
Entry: 0.8; V
